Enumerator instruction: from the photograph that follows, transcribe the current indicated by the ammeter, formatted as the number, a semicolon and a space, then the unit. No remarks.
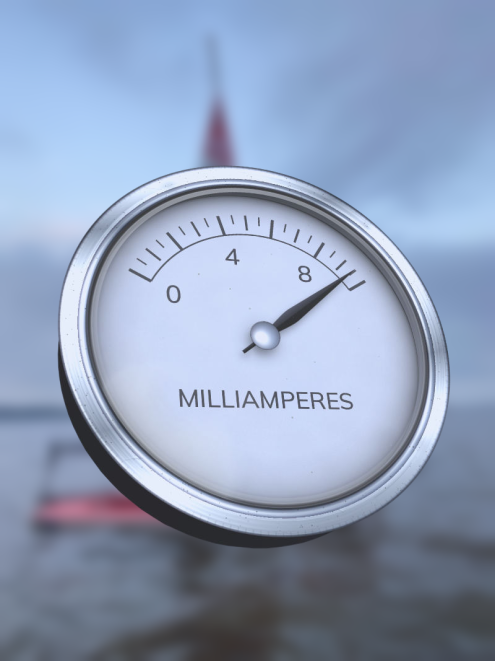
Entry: 9.5; mA
